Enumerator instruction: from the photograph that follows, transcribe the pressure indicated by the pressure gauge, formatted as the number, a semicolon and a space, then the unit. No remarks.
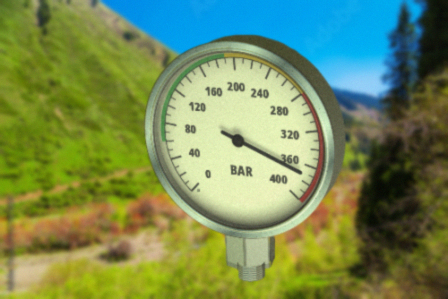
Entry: 370; bar
